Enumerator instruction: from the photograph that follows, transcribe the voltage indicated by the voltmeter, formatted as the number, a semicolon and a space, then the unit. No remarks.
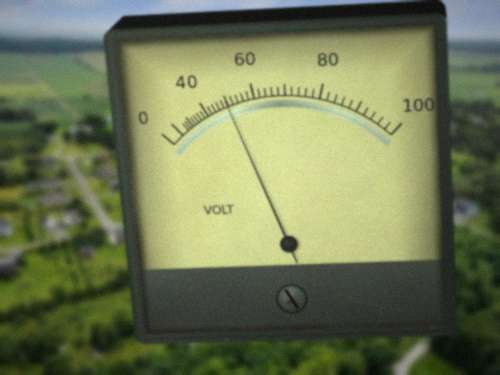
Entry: 50; V
